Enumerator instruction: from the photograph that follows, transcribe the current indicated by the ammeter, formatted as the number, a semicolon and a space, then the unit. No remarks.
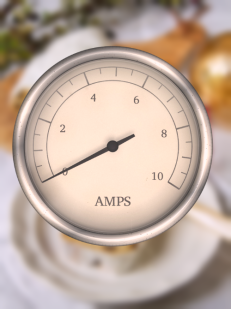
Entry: 0; A
